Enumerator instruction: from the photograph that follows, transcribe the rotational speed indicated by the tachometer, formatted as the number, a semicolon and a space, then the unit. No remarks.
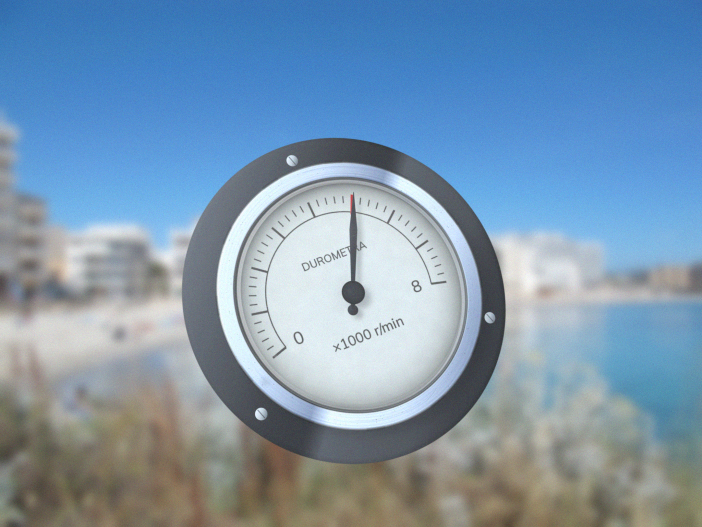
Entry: 5000; rpm
